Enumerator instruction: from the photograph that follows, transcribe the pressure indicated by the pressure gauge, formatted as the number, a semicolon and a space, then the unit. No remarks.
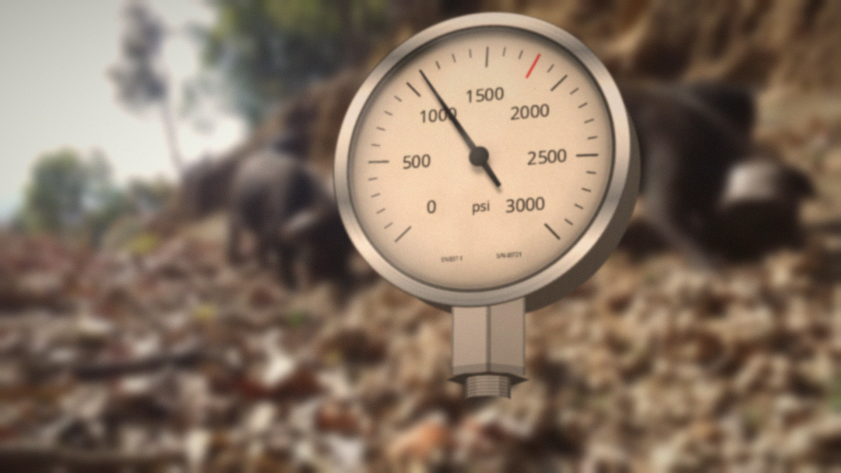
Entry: 1100; psi
